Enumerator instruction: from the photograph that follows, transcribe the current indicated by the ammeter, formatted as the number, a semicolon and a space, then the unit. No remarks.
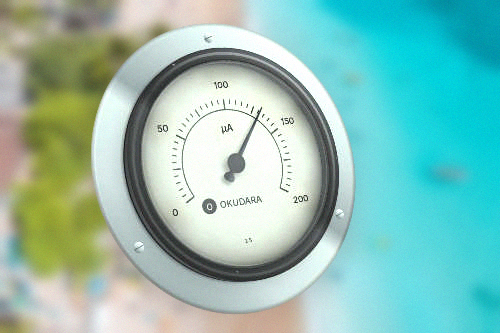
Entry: 130; µA
